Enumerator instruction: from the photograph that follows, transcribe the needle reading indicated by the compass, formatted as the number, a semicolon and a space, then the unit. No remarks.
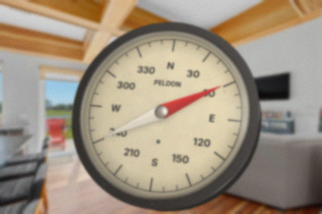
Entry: 60; °
